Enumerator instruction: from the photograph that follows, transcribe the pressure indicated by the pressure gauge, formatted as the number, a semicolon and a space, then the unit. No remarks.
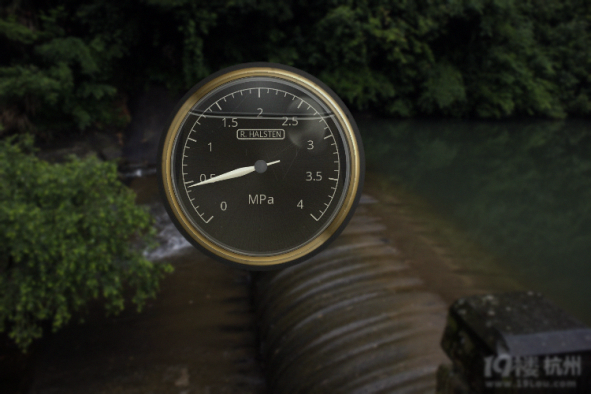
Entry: 0.45; MPa
